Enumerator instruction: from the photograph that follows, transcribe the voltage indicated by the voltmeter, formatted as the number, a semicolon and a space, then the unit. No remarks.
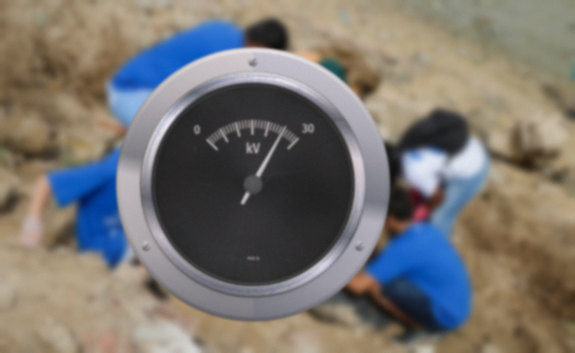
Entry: 25; kV
